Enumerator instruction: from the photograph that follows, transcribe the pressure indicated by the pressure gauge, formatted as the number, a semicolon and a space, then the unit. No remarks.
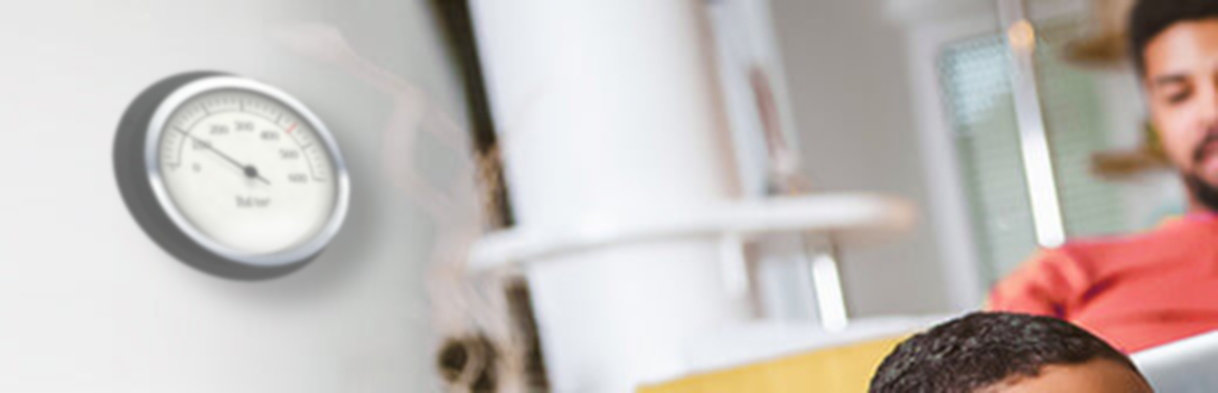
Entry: 100; psi
